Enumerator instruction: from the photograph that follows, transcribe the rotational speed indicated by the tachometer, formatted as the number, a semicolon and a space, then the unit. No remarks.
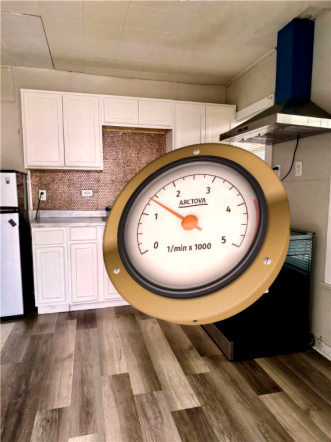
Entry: 1375; rpm
